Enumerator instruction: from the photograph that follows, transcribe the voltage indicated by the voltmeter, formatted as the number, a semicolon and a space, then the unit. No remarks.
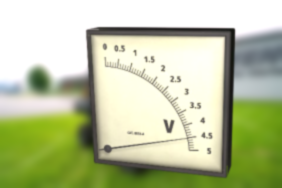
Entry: 4.5; V
